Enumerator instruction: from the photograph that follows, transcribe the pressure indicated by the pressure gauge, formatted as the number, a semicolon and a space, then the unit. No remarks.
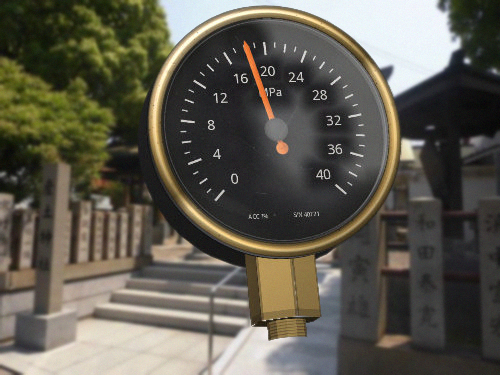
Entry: 18; MPa
